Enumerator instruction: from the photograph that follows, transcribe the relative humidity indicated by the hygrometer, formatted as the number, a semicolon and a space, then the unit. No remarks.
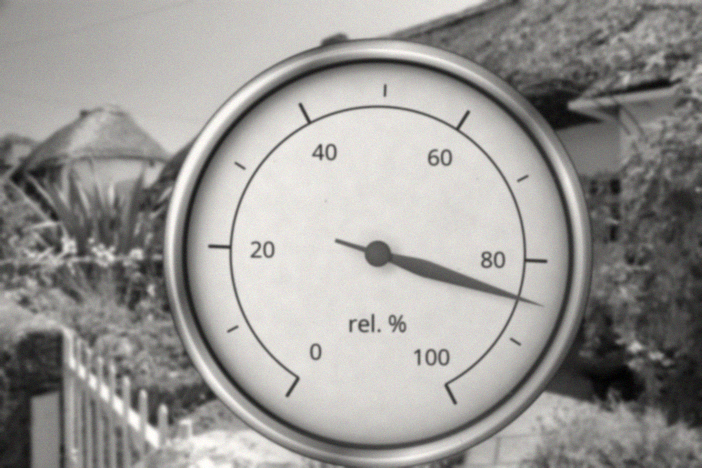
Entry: 85; %
